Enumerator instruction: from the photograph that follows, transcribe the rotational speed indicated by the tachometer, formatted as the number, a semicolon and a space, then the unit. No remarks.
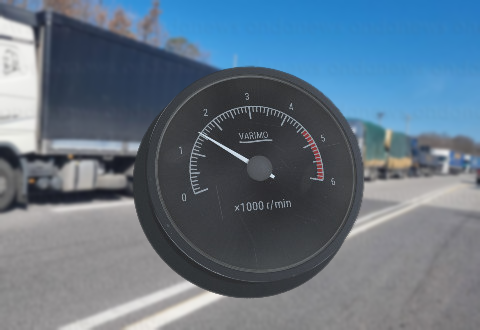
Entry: 1500; rpm
